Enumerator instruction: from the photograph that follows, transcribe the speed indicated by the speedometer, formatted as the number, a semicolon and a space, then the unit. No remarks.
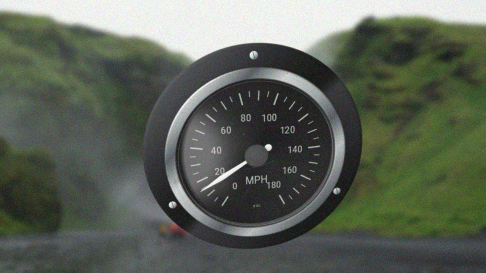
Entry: 15; mph
